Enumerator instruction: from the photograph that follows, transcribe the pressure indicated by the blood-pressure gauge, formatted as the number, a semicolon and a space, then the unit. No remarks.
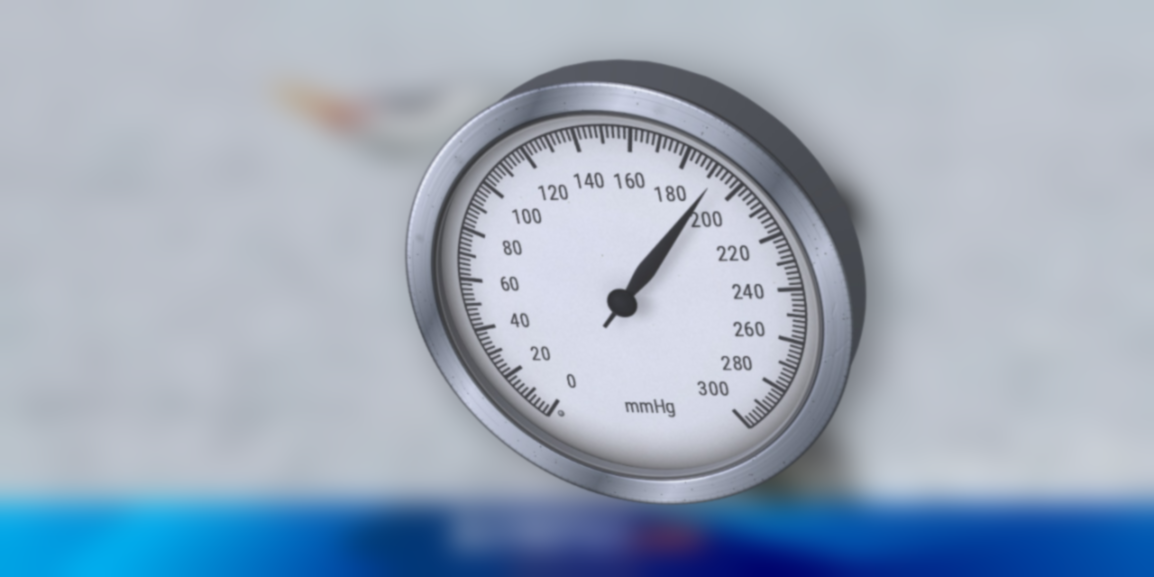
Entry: 192; mmHg
